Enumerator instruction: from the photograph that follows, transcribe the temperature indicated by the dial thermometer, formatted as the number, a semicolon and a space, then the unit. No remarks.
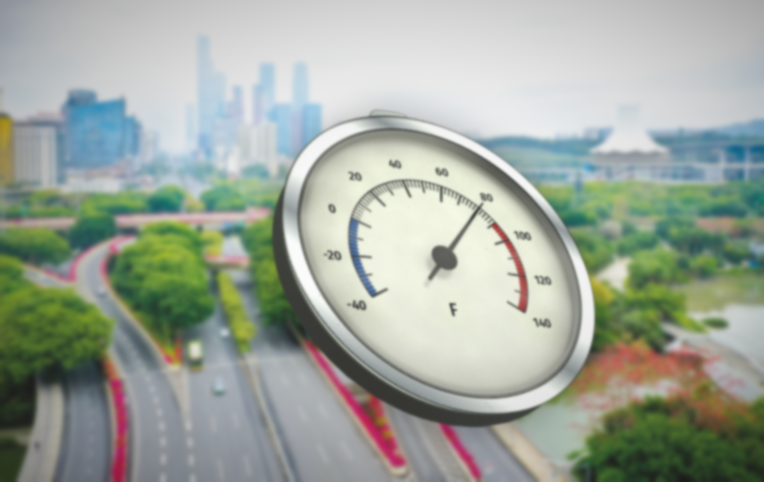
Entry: 80; °F
